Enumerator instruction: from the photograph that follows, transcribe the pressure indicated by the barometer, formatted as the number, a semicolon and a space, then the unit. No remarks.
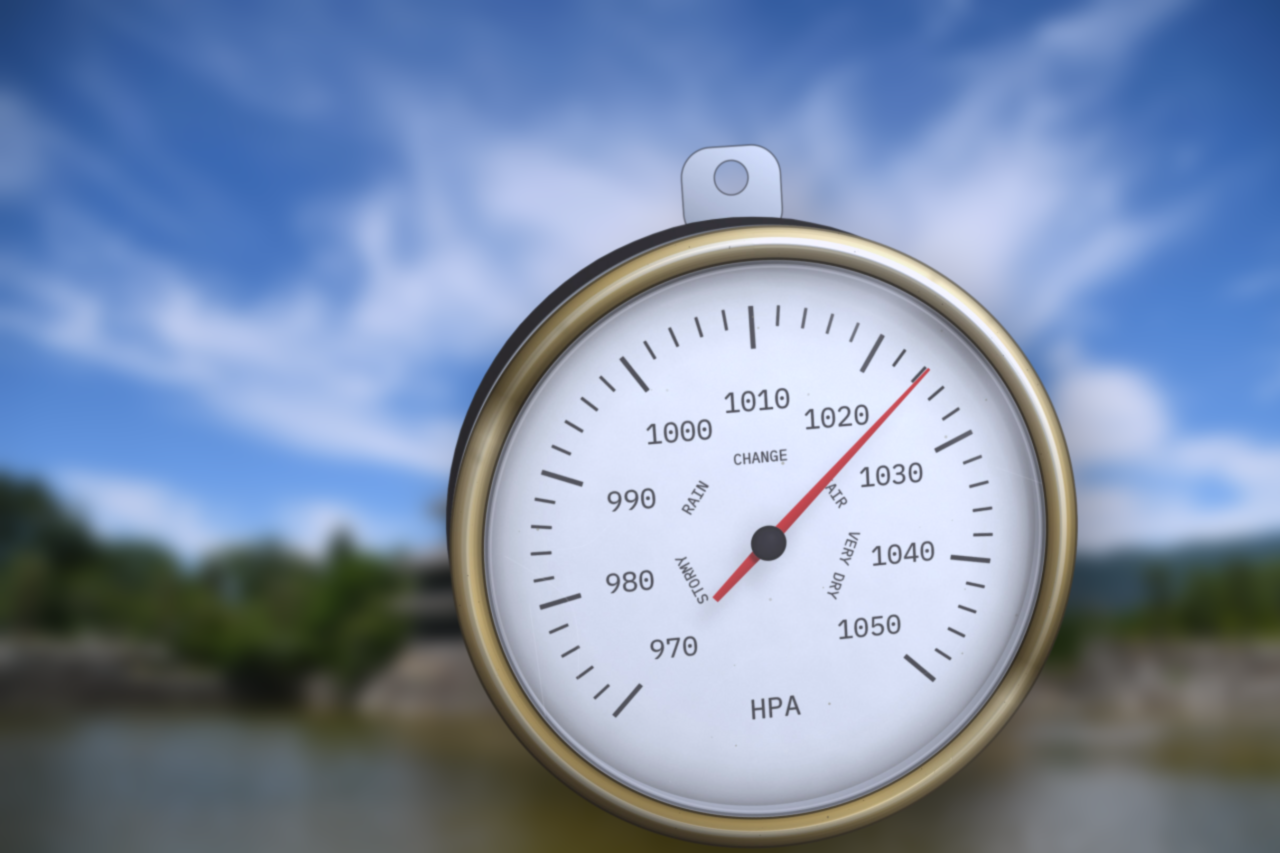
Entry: 1024; hPa
